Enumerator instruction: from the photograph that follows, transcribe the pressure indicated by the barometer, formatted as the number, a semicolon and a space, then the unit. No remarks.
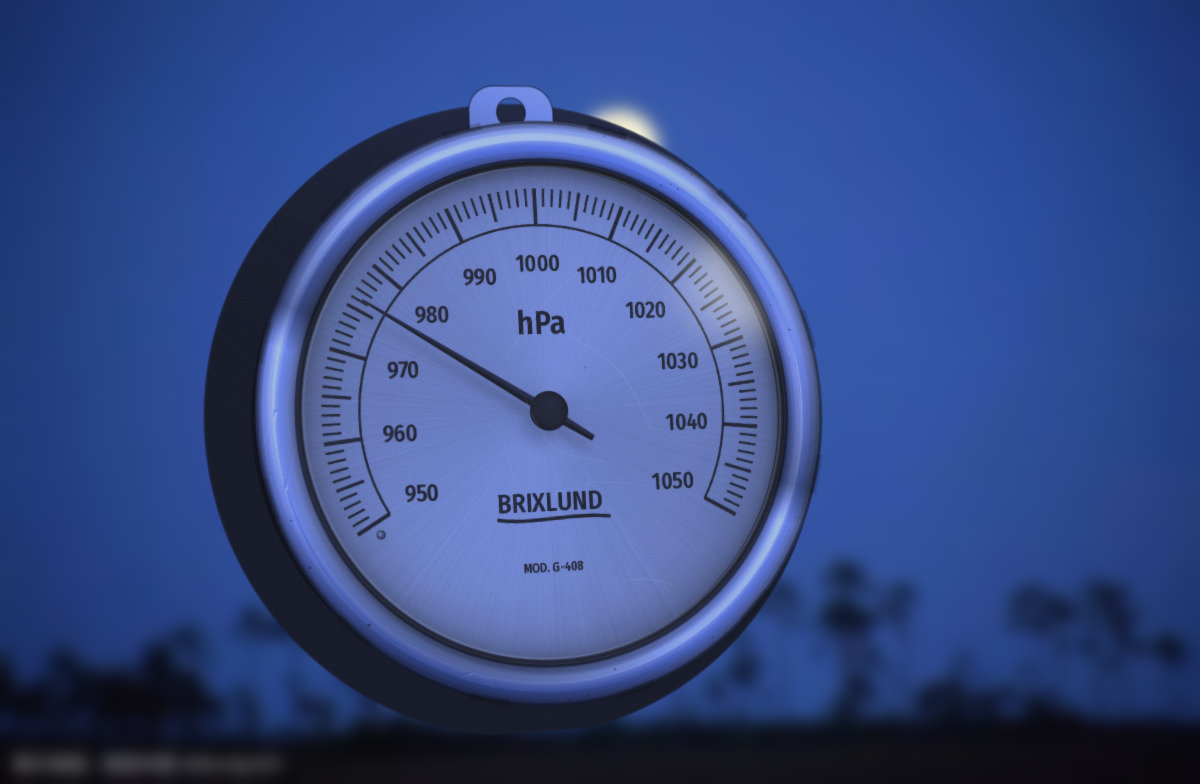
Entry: 976; hPa
